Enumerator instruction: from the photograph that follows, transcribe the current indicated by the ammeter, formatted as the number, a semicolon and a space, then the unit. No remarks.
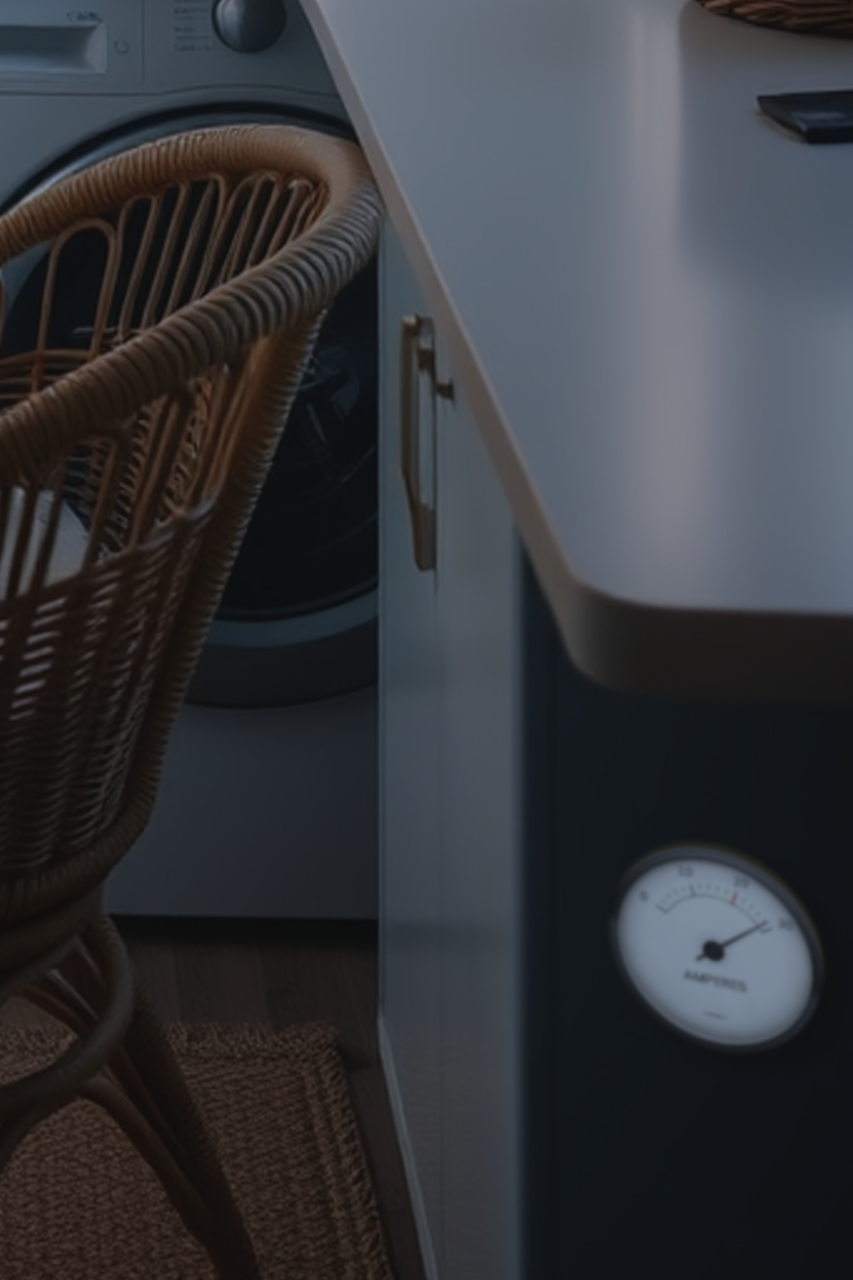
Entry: 28; A
